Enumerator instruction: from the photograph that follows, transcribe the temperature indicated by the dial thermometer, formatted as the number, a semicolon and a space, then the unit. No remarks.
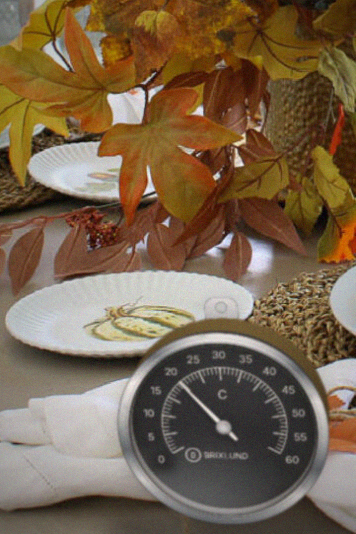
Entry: 20; °C
